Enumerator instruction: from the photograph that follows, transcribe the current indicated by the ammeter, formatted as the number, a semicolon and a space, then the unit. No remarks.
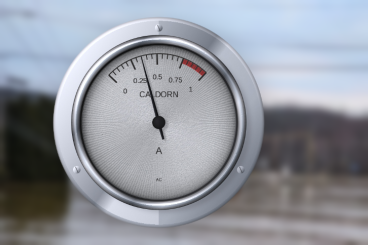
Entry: 0.35; A
